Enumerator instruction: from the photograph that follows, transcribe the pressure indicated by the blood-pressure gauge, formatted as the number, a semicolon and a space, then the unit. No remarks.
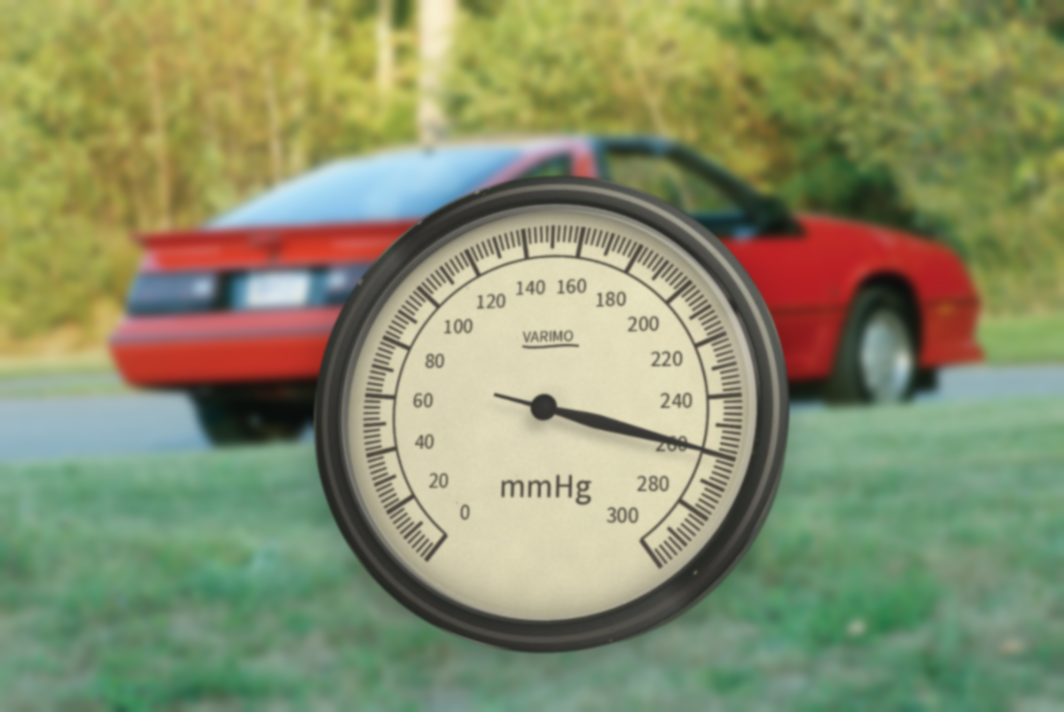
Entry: 260; mmHg
